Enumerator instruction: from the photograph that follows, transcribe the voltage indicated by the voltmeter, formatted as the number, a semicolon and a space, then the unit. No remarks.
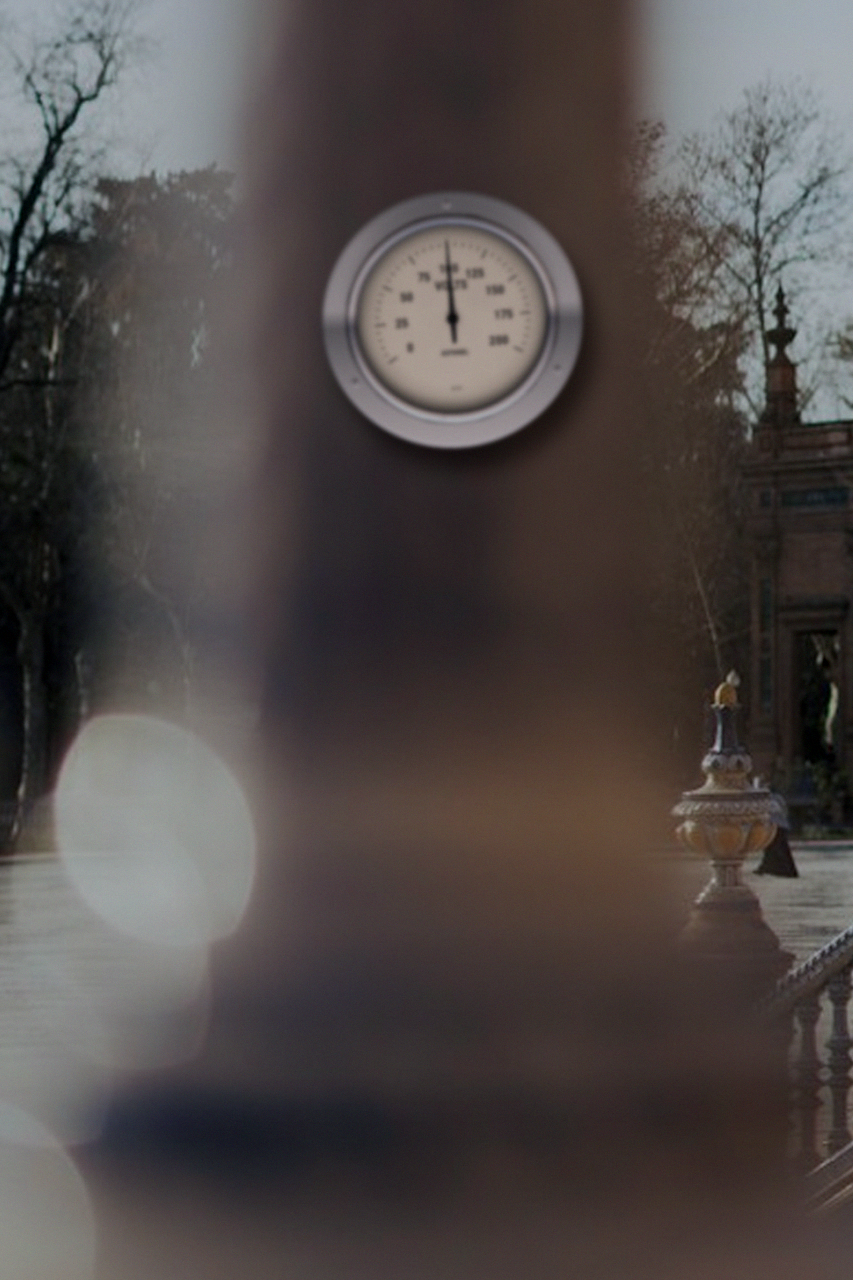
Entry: 100; V
